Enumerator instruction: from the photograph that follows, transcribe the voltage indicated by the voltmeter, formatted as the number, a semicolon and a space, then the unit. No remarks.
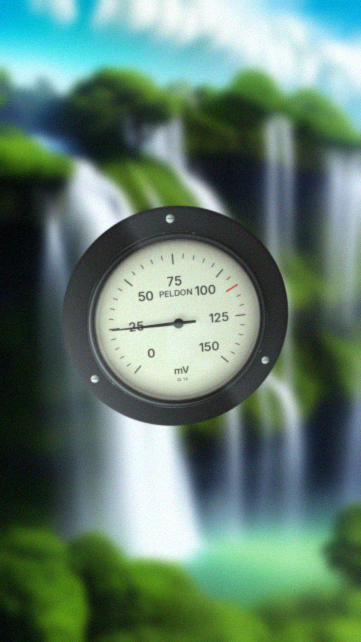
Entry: 25; mV
